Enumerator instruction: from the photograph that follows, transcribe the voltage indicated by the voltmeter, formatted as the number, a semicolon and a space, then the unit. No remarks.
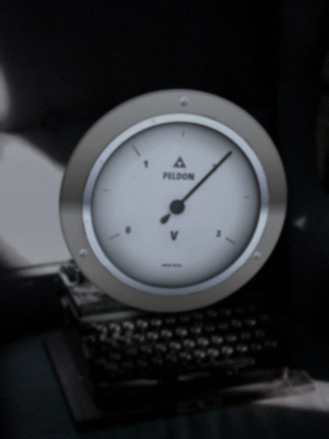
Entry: 2; V
